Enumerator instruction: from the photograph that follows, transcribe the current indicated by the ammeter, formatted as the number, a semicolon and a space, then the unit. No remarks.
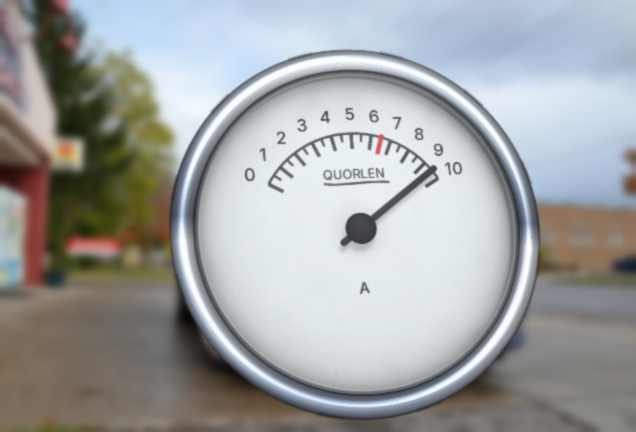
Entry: 9.5; A
